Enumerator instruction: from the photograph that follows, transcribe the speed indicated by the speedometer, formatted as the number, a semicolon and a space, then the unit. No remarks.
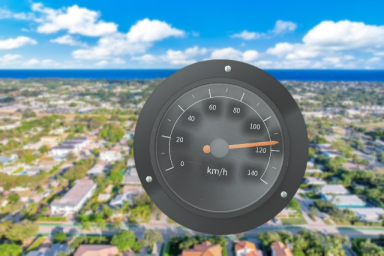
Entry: 115; km/h
